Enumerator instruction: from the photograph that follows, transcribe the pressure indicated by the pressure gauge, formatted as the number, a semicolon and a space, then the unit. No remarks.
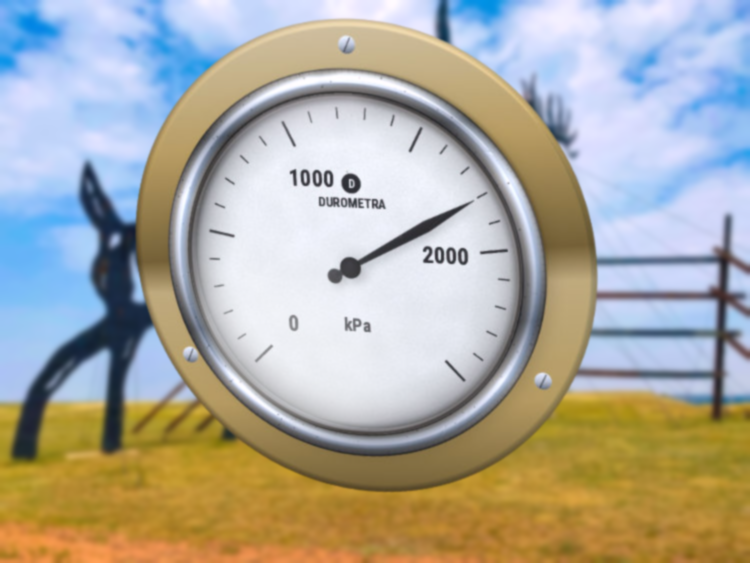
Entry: 1800; kPa
